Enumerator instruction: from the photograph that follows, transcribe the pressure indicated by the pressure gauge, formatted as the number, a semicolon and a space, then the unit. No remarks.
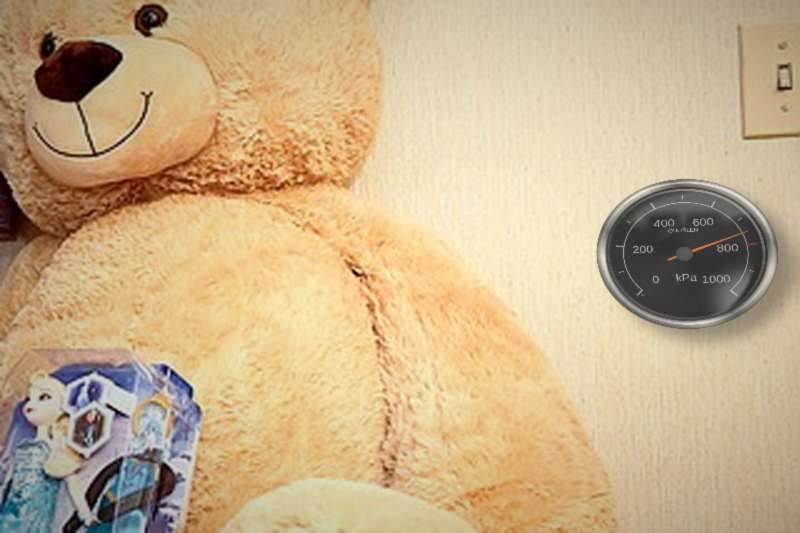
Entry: 750; kPa
